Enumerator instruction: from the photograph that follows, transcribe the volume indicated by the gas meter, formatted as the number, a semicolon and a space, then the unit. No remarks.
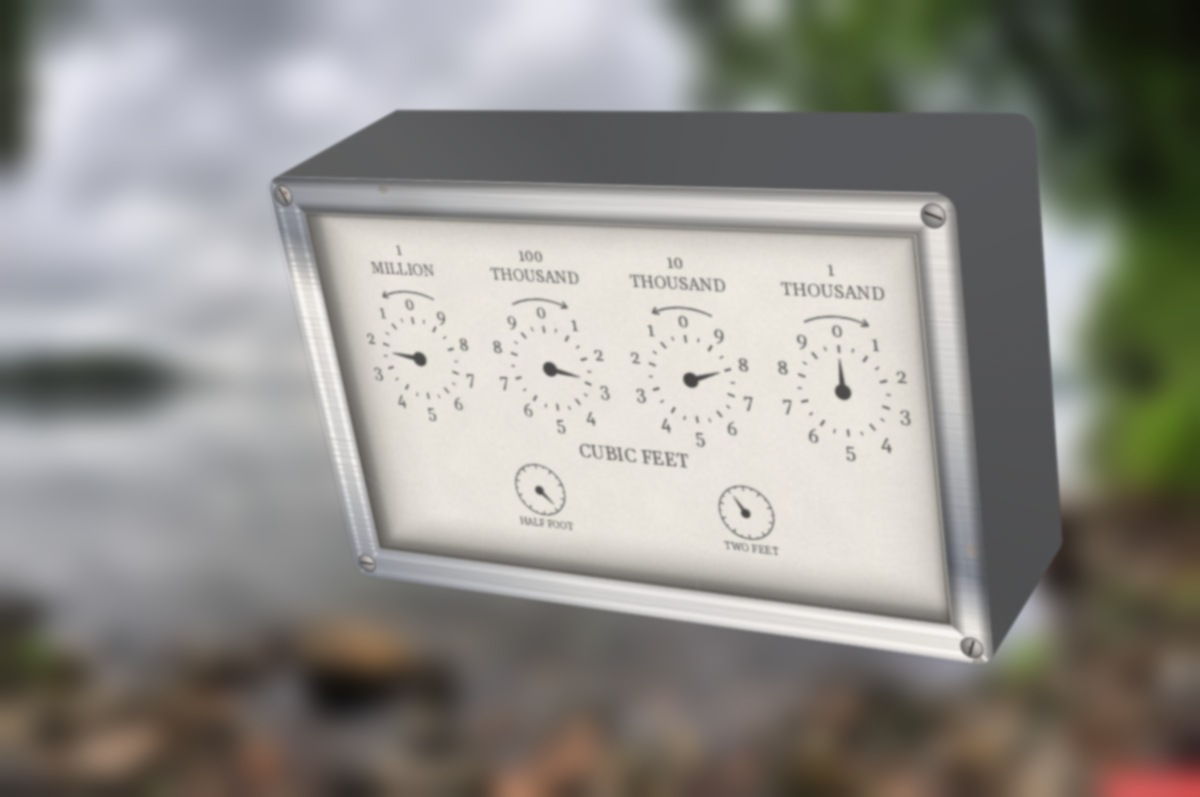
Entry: 228000; ft³
